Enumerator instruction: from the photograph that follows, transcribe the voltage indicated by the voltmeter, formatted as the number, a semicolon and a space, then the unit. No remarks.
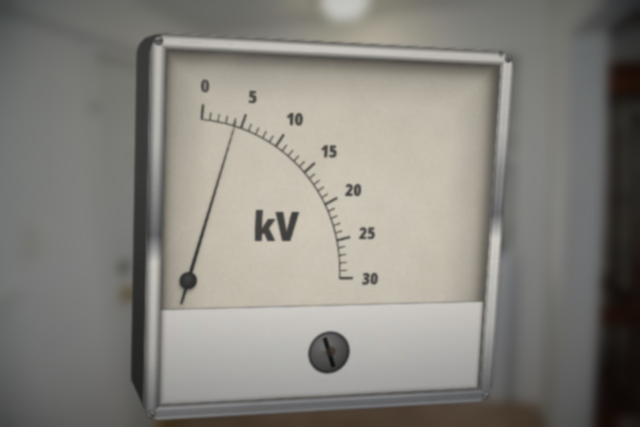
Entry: 4; kV
